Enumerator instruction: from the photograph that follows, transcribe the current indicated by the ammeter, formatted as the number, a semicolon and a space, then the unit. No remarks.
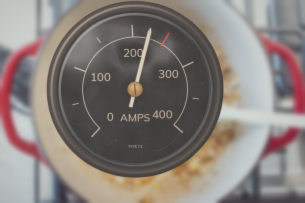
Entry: 225; A
